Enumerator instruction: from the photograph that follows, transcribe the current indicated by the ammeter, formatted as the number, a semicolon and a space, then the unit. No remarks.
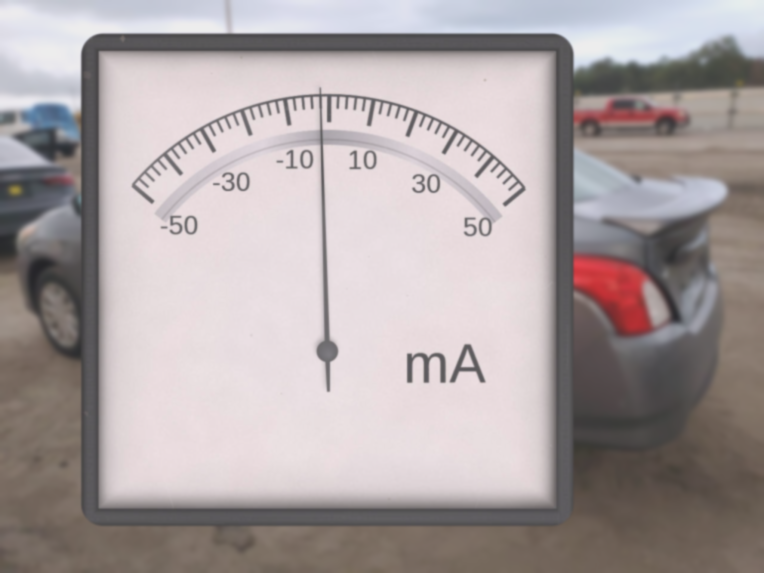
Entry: -2; mA
